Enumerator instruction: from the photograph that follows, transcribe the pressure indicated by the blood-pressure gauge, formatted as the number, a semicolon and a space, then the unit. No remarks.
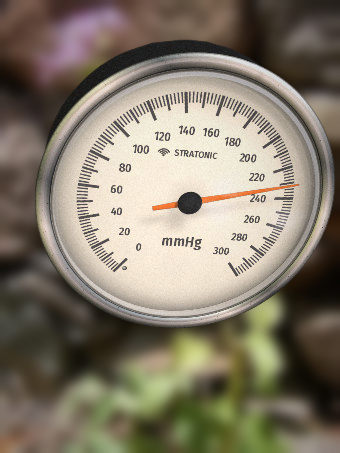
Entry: 230; mmHg
